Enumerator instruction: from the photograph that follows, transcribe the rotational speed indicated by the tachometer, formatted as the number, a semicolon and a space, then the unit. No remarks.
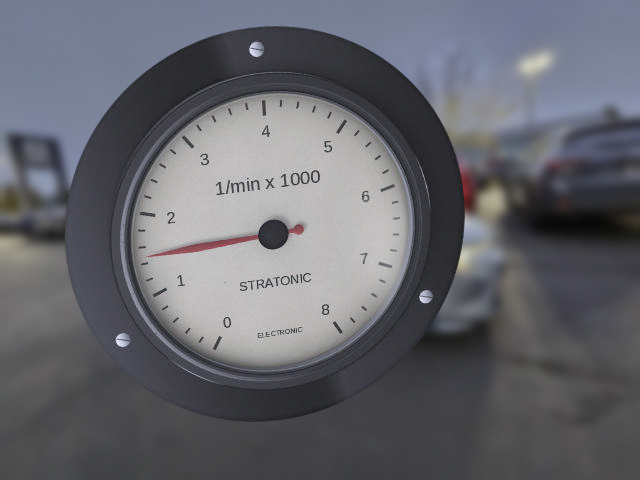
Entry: 1500; rpm
